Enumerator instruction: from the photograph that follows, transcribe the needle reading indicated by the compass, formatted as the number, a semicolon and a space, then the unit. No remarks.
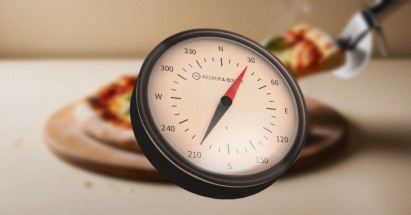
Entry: 30; °
